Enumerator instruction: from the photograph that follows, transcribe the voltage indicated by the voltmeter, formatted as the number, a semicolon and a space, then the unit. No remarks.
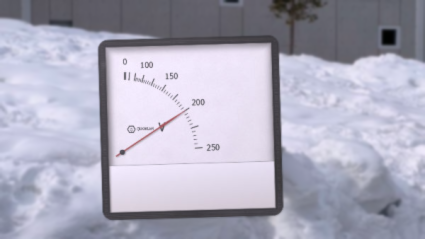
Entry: 200; V
